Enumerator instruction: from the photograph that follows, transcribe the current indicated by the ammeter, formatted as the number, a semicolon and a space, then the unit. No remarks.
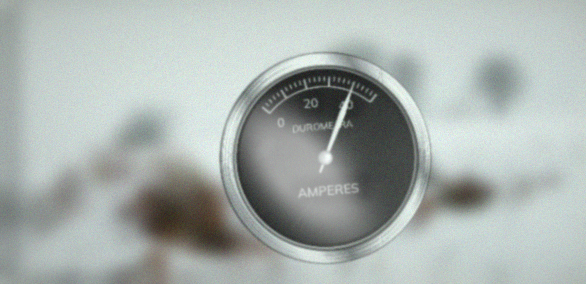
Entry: 40; A
